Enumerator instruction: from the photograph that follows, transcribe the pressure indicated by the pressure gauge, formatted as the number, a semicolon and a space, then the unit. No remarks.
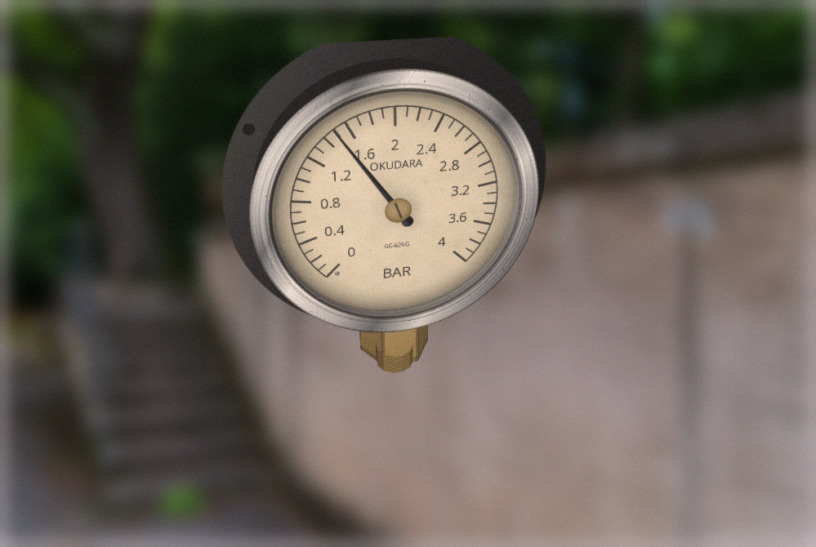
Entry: 1.5; bar
